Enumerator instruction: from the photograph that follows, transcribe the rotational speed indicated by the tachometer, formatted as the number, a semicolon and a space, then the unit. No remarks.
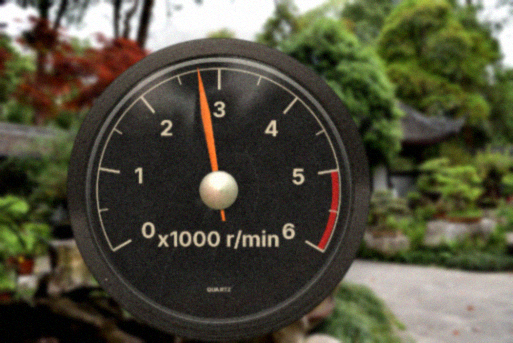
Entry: 2750; rpm
